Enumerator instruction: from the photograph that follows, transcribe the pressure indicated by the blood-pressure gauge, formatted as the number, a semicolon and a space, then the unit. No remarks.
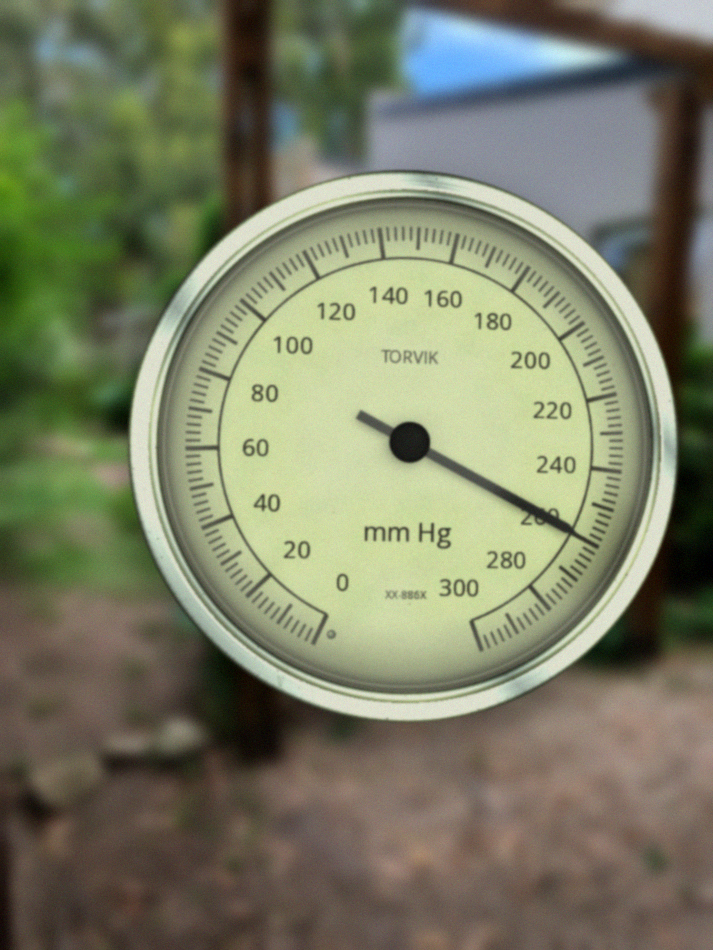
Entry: 260; mmHg
